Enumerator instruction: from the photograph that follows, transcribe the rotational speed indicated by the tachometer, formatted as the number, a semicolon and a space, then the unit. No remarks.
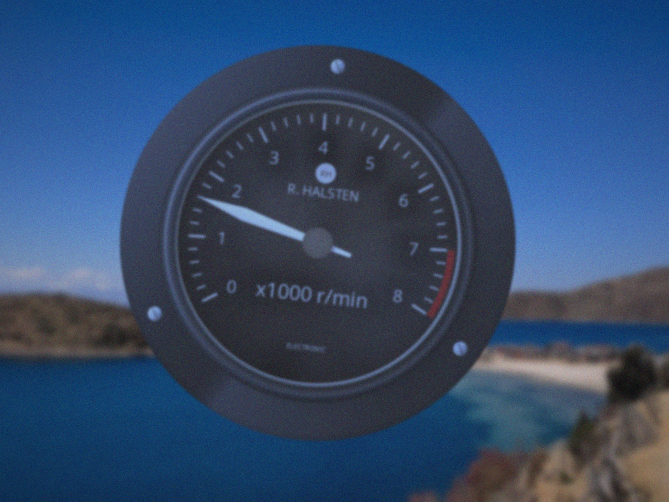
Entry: 1600; rpm
